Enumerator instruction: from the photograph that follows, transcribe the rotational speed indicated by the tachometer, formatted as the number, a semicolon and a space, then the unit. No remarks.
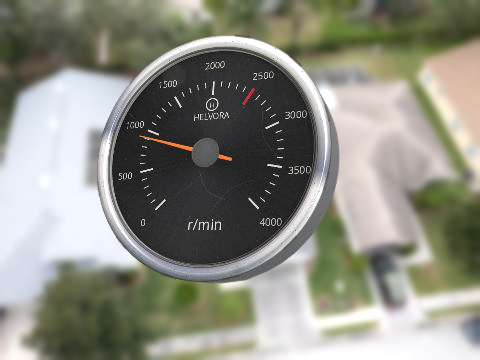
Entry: 900; rpm
